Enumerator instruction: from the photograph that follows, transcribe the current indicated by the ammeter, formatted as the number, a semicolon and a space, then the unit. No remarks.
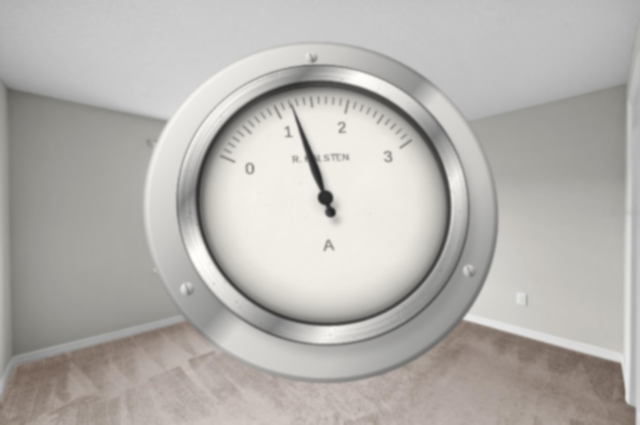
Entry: 1.2; A
